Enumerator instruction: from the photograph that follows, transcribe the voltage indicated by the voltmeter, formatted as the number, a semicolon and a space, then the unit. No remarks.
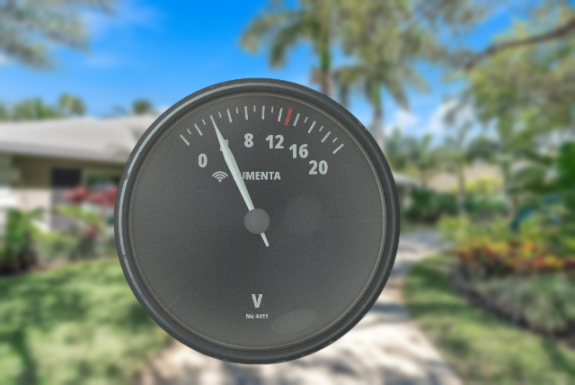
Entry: 4; V
